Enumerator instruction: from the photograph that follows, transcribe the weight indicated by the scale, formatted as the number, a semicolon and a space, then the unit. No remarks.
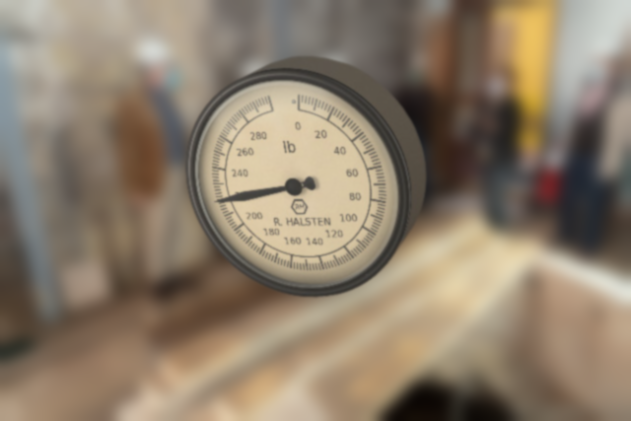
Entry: 220; lb
